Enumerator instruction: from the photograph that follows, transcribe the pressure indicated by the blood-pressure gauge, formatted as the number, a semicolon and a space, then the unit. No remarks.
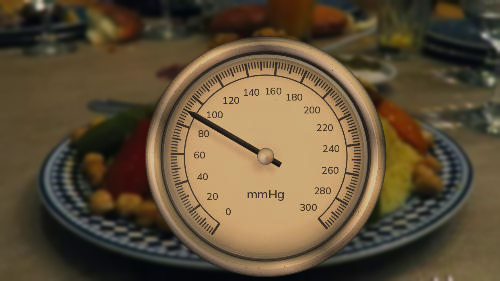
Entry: 90; mmHg
